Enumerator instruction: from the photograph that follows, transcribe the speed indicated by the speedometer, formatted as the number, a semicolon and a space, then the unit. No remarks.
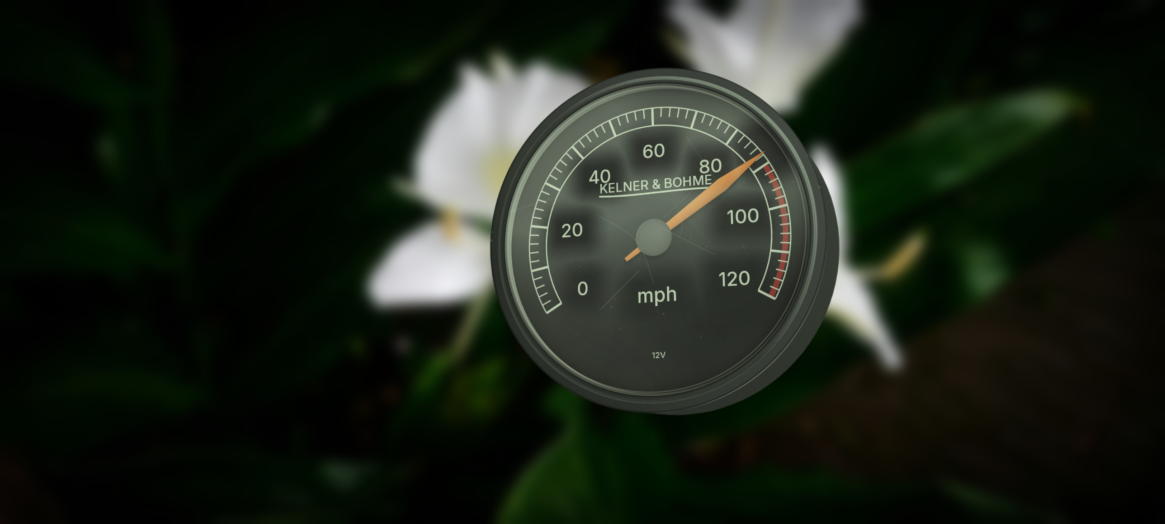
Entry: 88; mph
